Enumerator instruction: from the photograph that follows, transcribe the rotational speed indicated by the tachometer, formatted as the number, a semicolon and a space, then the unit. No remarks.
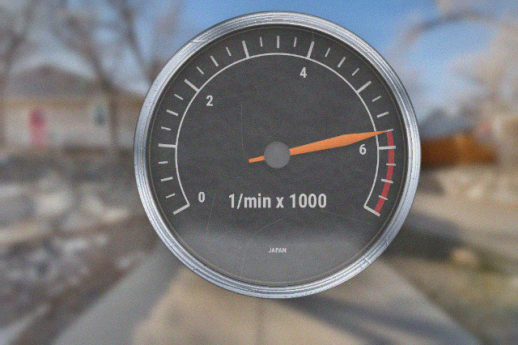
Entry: 5750; rpm
